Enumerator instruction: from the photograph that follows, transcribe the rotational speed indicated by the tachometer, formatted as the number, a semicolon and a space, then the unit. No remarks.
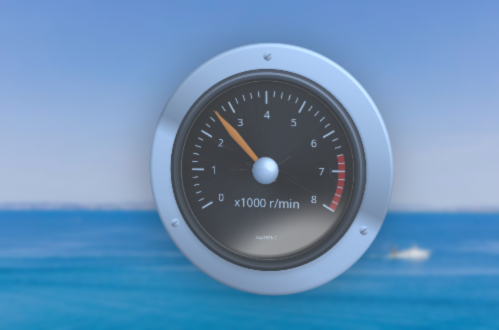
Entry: 2600; rpm
